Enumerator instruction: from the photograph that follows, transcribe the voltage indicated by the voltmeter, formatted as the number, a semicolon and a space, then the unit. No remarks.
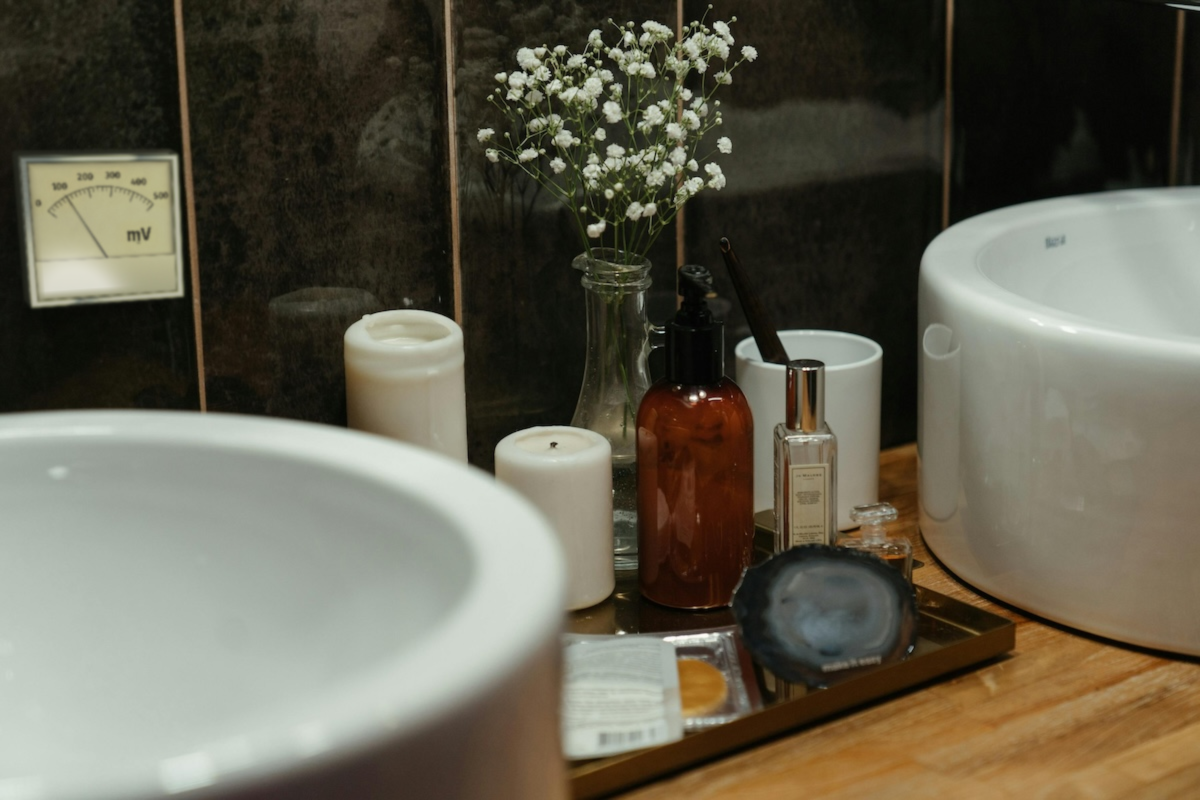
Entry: 100; mV
